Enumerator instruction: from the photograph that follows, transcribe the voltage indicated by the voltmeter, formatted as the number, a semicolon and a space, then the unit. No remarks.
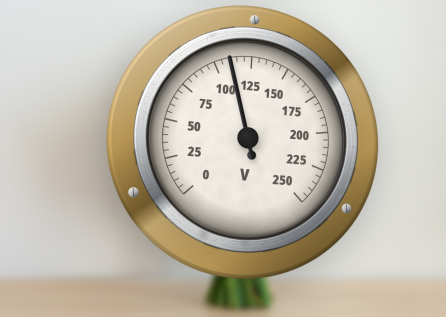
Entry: 110; V
